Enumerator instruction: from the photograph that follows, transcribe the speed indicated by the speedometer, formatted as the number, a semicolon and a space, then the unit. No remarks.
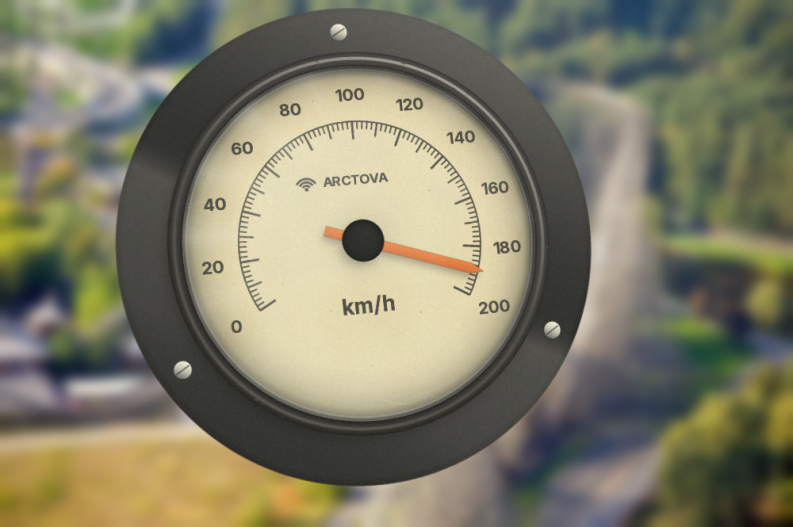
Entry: 190; km/h
